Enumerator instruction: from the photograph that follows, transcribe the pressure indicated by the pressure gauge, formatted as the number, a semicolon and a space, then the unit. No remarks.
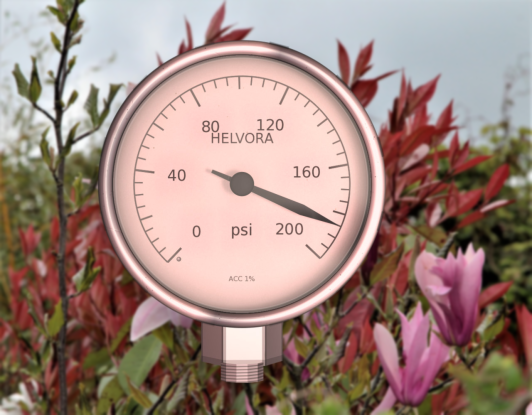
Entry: 185; psi
